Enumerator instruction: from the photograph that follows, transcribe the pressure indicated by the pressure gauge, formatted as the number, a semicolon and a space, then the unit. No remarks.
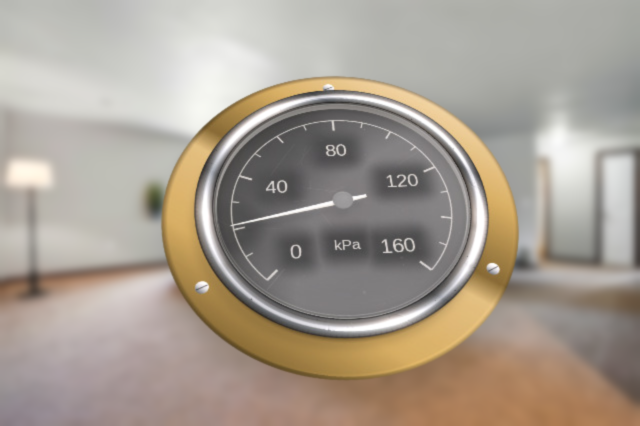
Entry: 20; kPa
